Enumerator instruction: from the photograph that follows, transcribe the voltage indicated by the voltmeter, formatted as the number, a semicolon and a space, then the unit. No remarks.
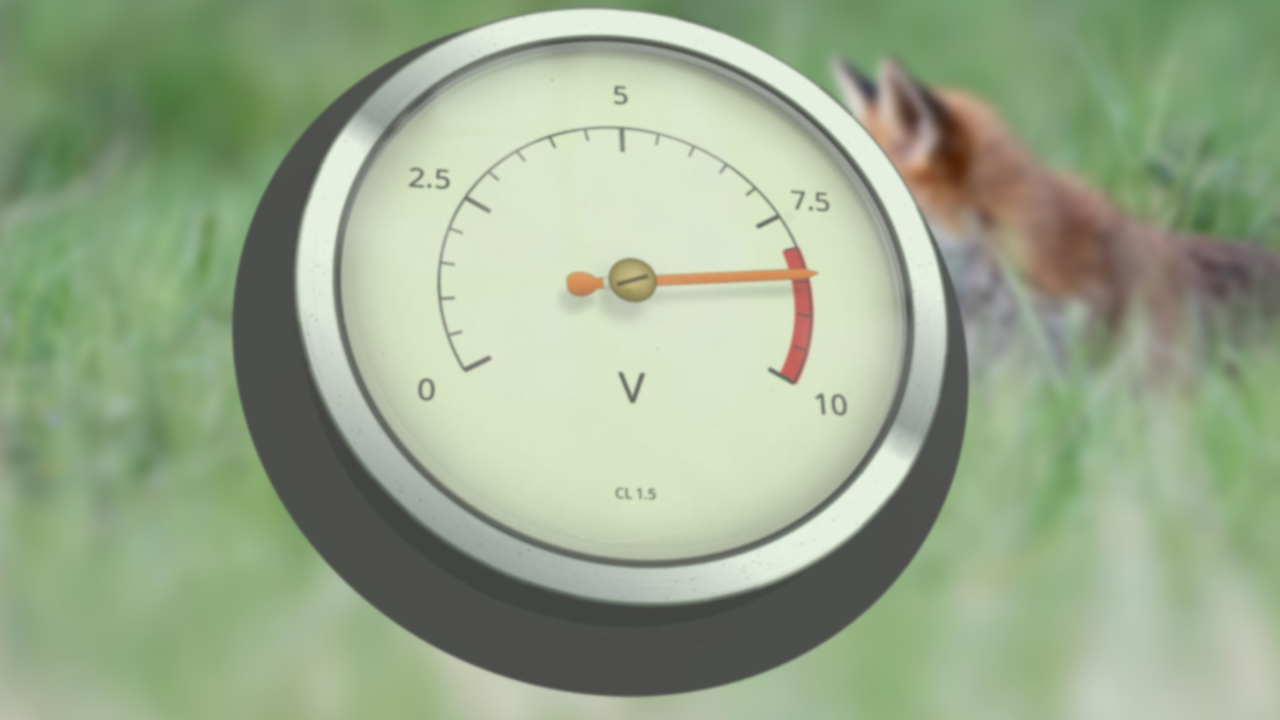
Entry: 8.5; V
